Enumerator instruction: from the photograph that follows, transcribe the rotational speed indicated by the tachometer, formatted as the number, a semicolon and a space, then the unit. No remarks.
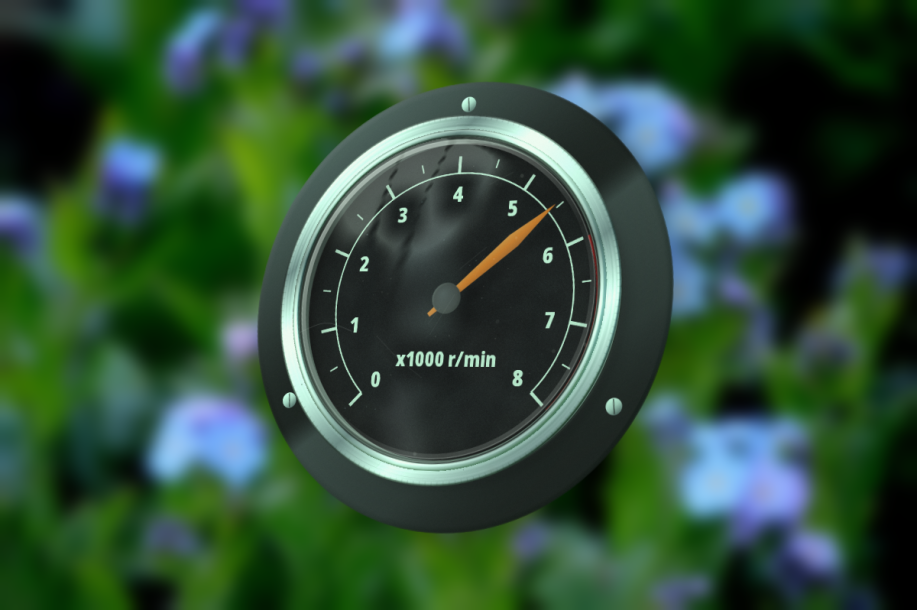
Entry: 5500; rpm
